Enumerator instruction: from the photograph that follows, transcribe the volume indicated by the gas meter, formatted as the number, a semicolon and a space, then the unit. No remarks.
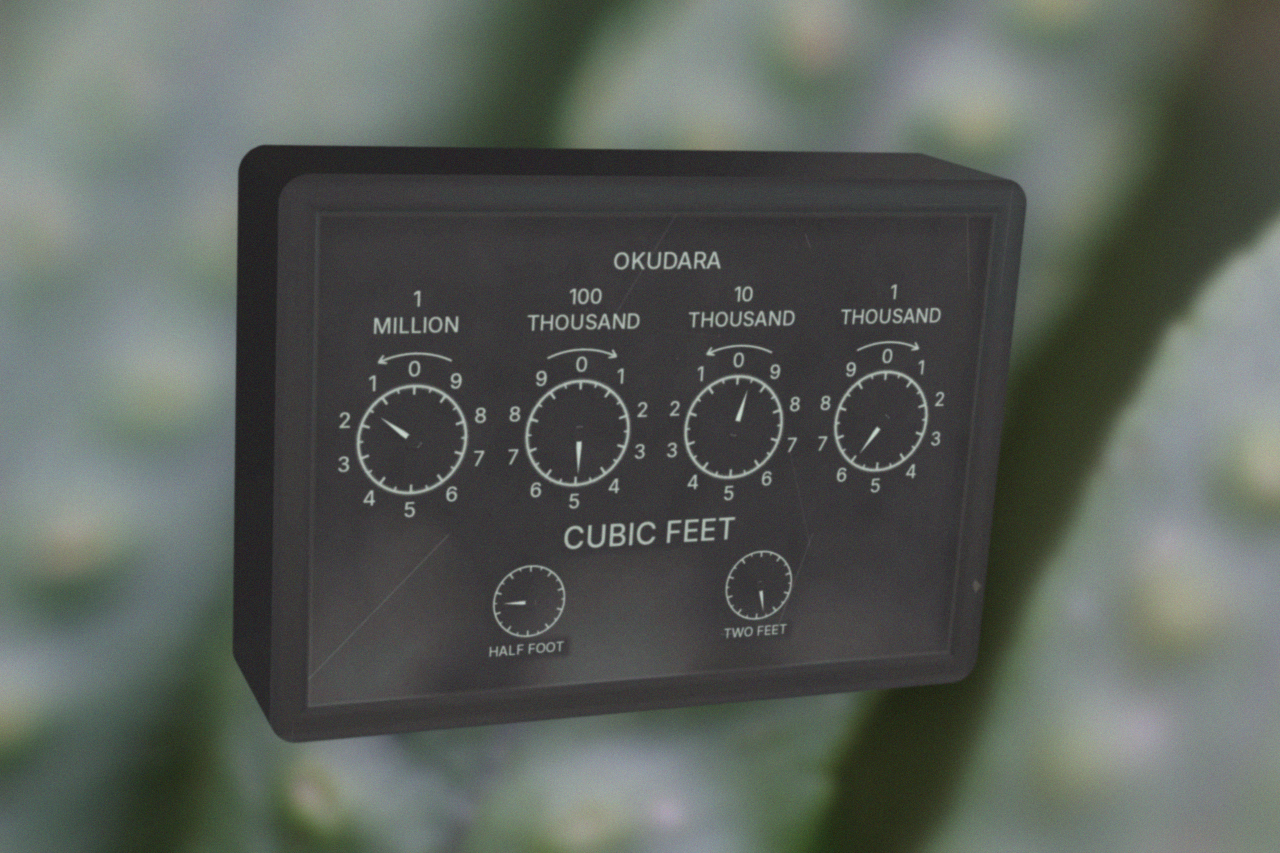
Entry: 149600; ft³
